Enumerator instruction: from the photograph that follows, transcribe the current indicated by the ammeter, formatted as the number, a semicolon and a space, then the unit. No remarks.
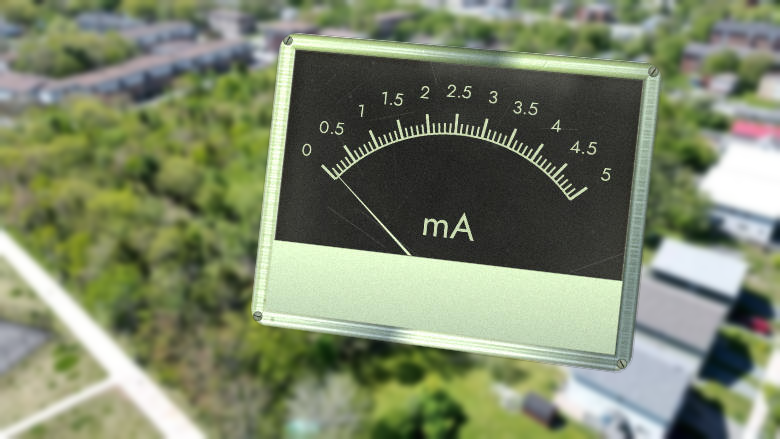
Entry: 0.1; mA
